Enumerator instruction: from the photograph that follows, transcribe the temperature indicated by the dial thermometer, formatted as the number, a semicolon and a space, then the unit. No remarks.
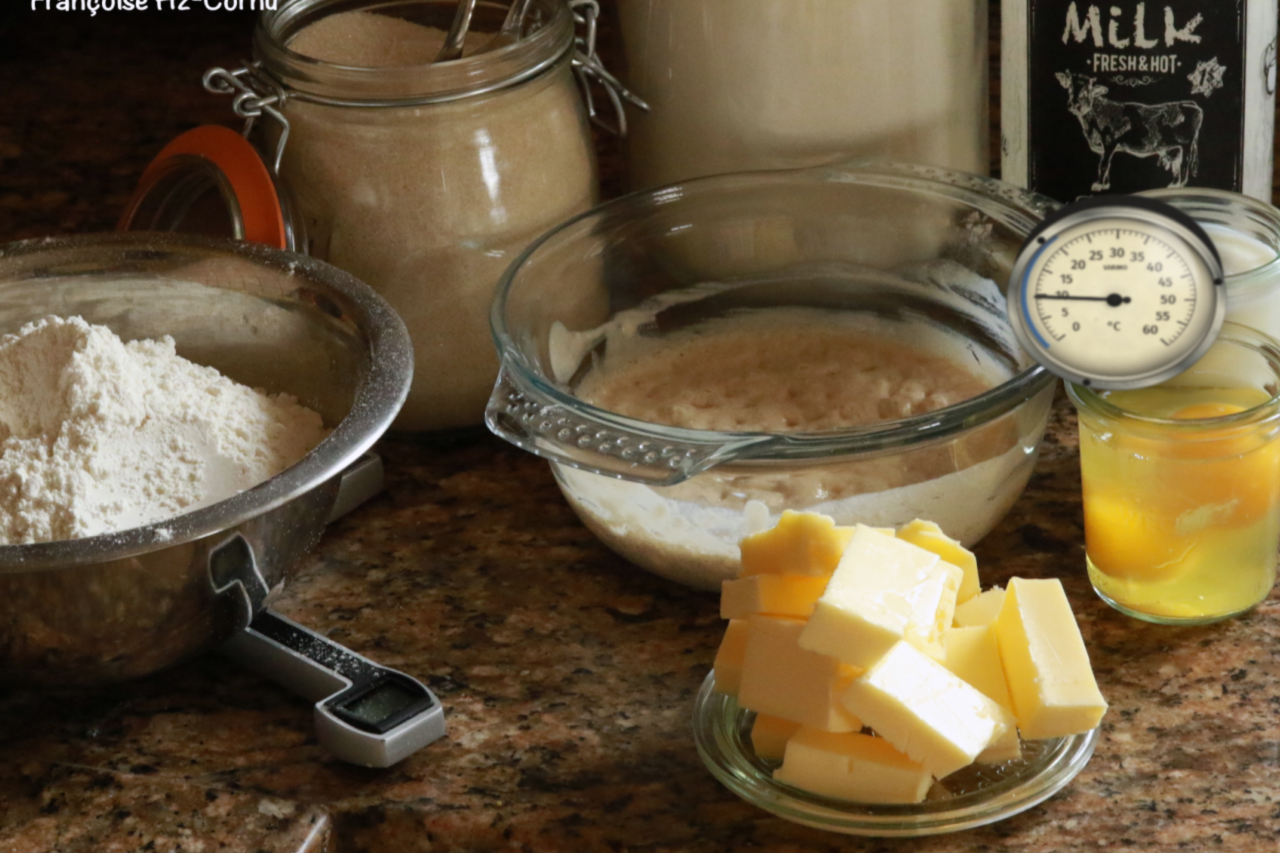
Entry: 10; °C
